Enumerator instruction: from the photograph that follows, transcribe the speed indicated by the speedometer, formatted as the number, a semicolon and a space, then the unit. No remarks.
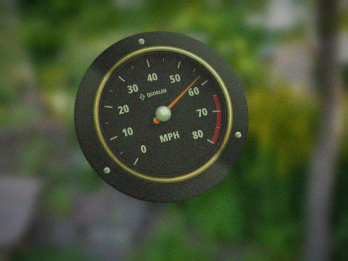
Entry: 57.5; mph
